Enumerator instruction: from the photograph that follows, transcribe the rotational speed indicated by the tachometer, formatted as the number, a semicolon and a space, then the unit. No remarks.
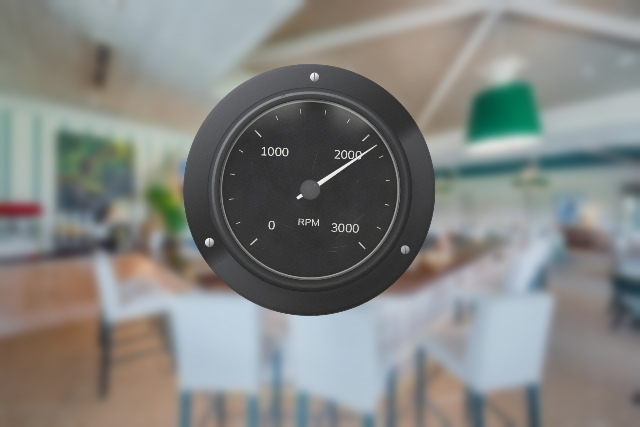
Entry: 2100; rpm
